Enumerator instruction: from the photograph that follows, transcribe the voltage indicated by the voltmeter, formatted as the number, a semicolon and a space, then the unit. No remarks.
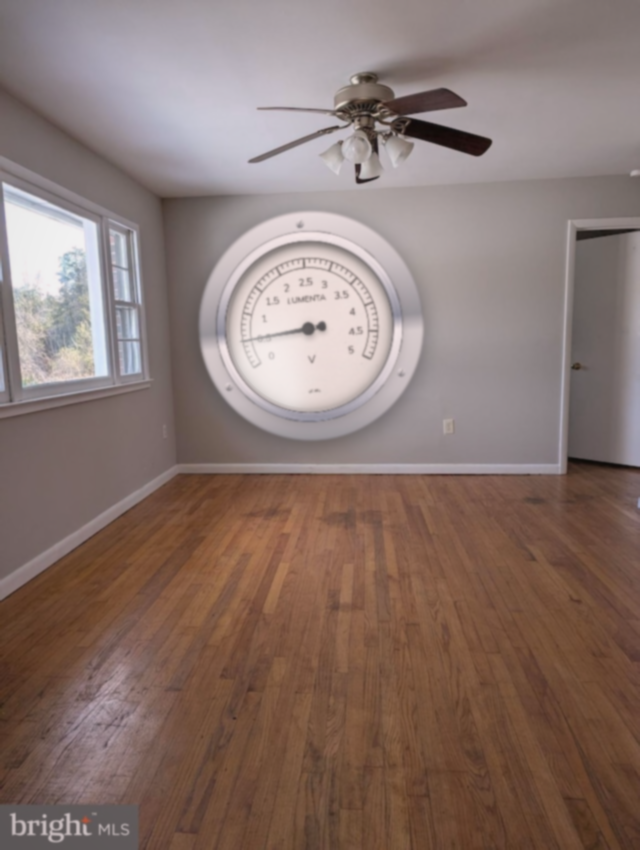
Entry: 0.5; V
